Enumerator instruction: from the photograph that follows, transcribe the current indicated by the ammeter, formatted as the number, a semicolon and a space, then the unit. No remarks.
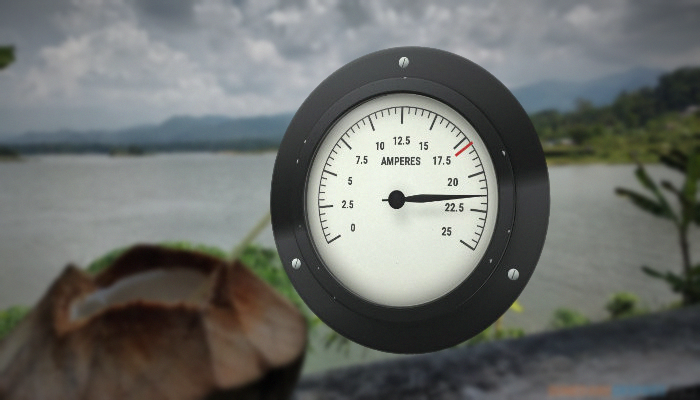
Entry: 21.5; A
